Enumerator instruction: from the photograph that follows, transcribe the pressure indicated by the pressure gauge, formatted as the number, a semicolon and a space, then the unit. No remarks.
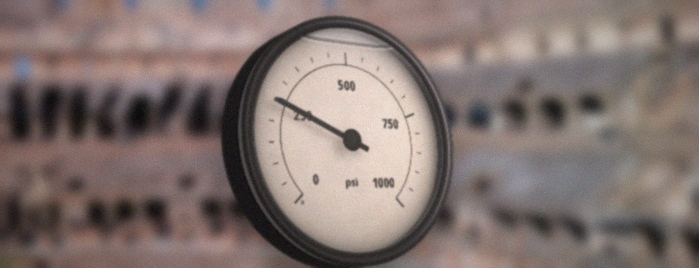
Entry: 250; psi
